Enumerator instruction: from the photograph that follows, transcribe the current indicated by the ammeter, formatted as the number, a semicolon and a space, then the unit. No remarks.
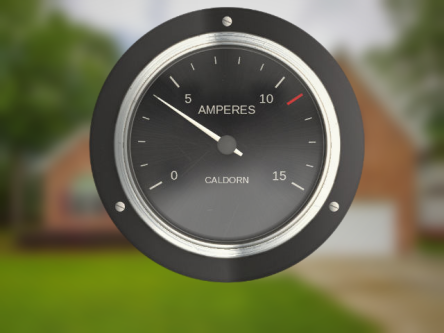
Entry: 4; A
